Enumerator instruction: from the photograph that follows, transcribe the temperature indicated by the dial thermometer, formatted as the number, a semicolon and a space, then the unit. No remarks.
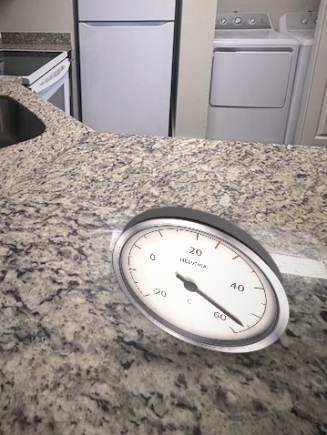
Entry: 55; °C
